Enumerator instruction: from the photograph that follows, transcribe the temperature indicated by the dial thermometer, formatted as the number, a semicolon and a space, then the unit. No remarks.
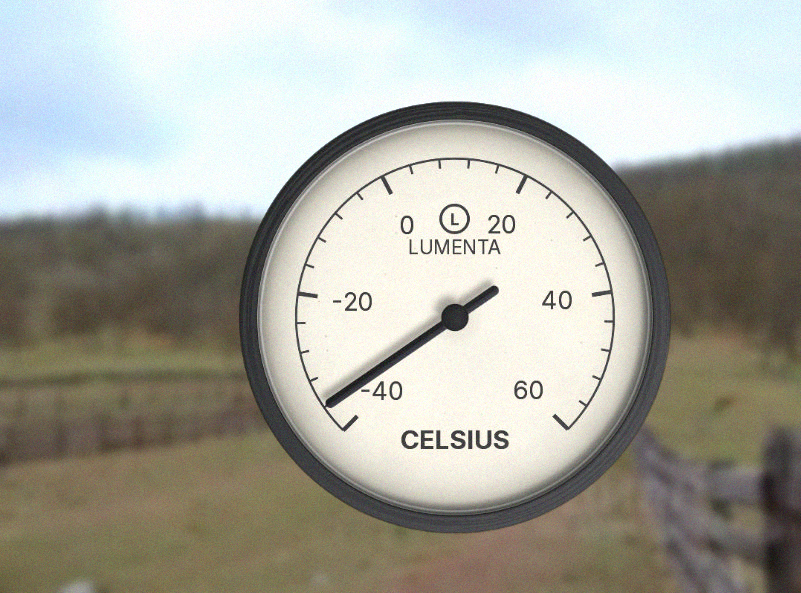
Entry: -36; °C
